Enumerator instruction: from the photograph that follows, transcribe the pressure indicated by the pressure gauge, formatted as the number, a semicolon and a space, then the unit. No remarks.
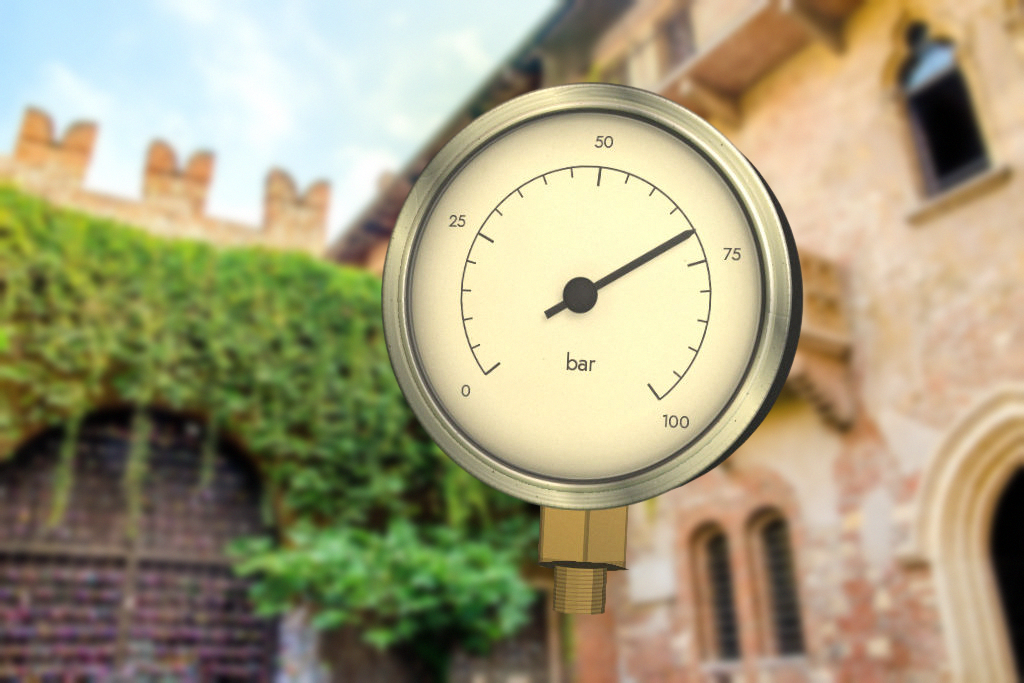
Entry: 70; bar
